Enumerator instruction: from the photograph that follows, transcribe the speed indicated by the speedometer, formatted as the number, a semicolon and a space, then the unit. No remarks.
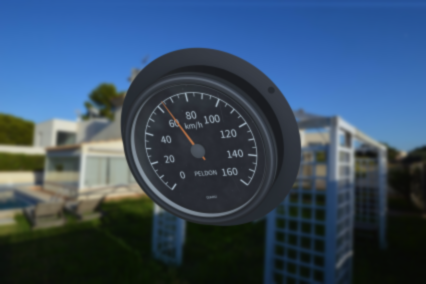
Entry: 65; km/h
